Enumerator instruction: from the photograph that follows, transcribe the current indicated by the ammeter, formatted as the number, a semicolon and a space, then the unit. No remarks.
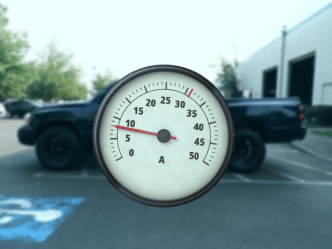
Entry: 8; A
